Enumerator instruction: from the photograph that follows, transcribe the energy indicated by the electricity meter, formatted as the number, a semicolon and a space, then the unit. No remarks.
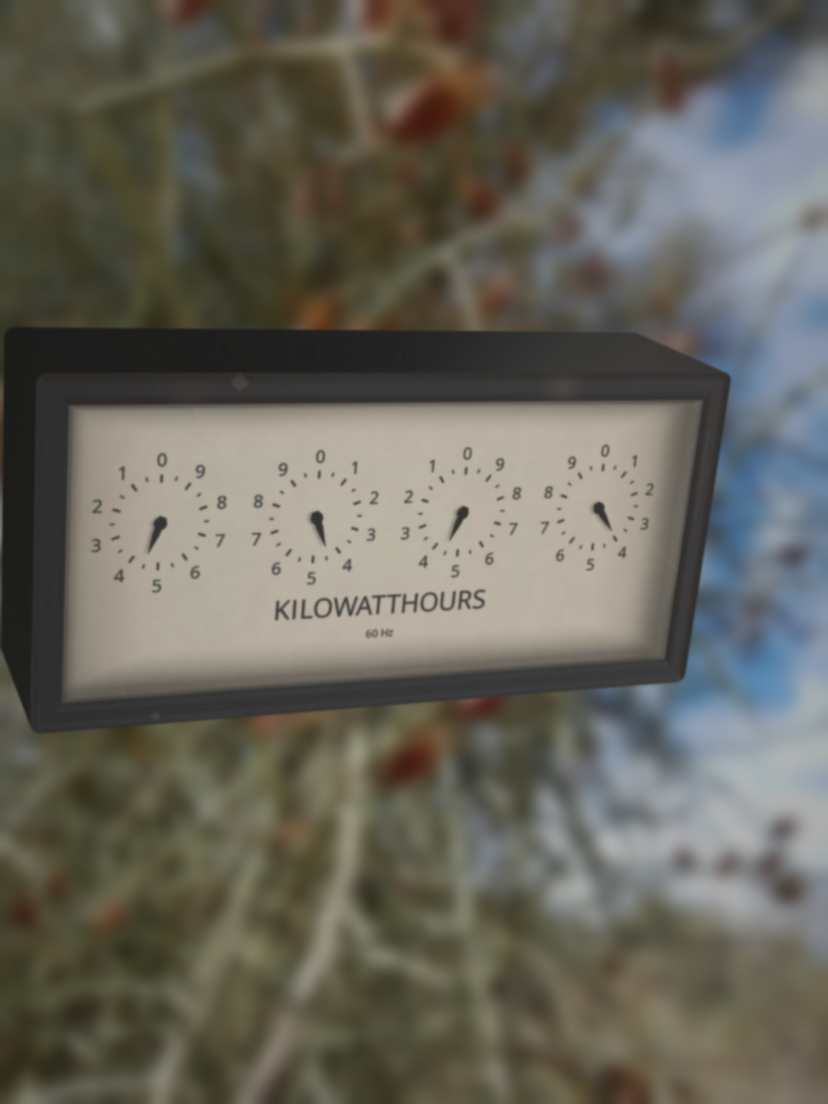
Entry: 4444; kWh
